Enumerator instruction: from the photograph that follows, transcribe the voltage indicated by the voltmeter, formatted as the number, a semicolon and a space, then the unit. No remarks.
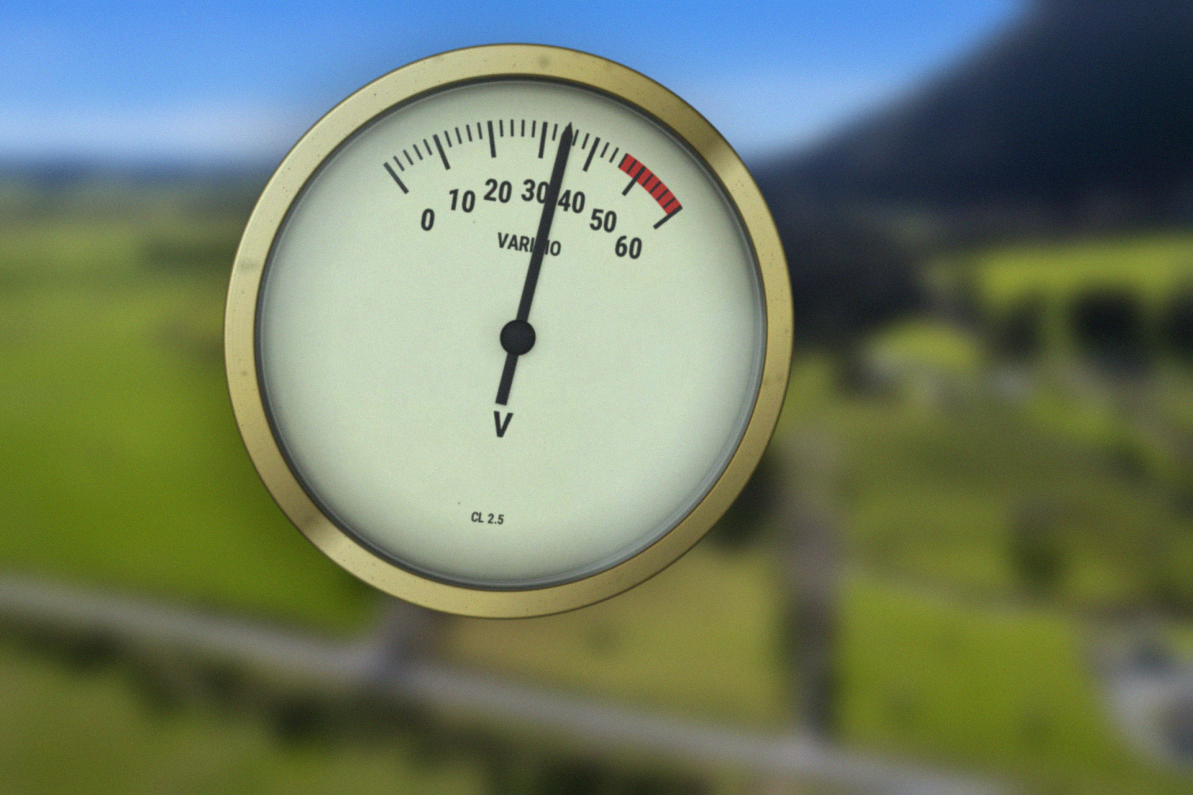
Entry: 34; V
